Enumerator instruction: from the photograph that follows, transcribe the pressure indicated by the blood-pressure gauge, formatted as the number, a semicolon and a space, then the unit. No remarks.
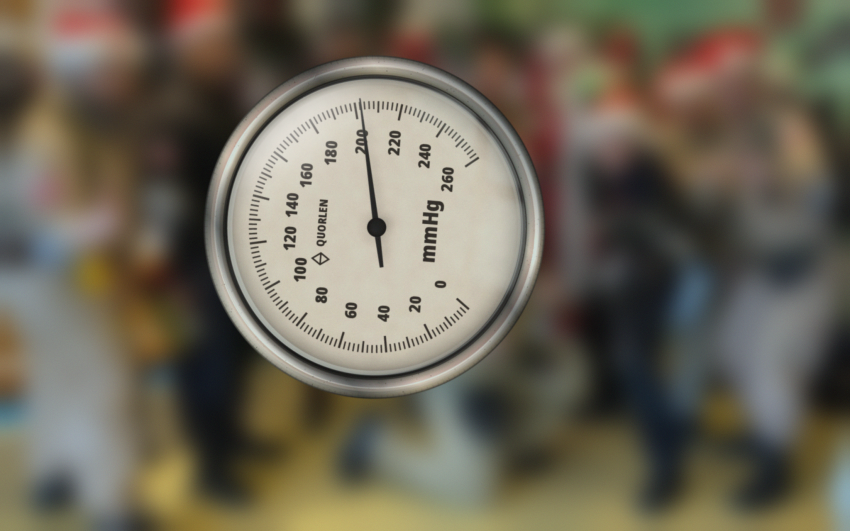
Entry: 202; mmHg
